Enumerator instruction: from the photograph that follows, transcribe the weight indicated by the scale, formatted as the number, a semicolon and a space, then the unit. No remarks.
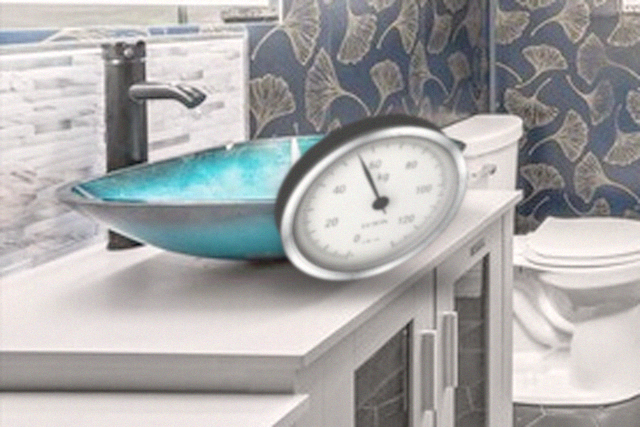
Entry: 55; kg
